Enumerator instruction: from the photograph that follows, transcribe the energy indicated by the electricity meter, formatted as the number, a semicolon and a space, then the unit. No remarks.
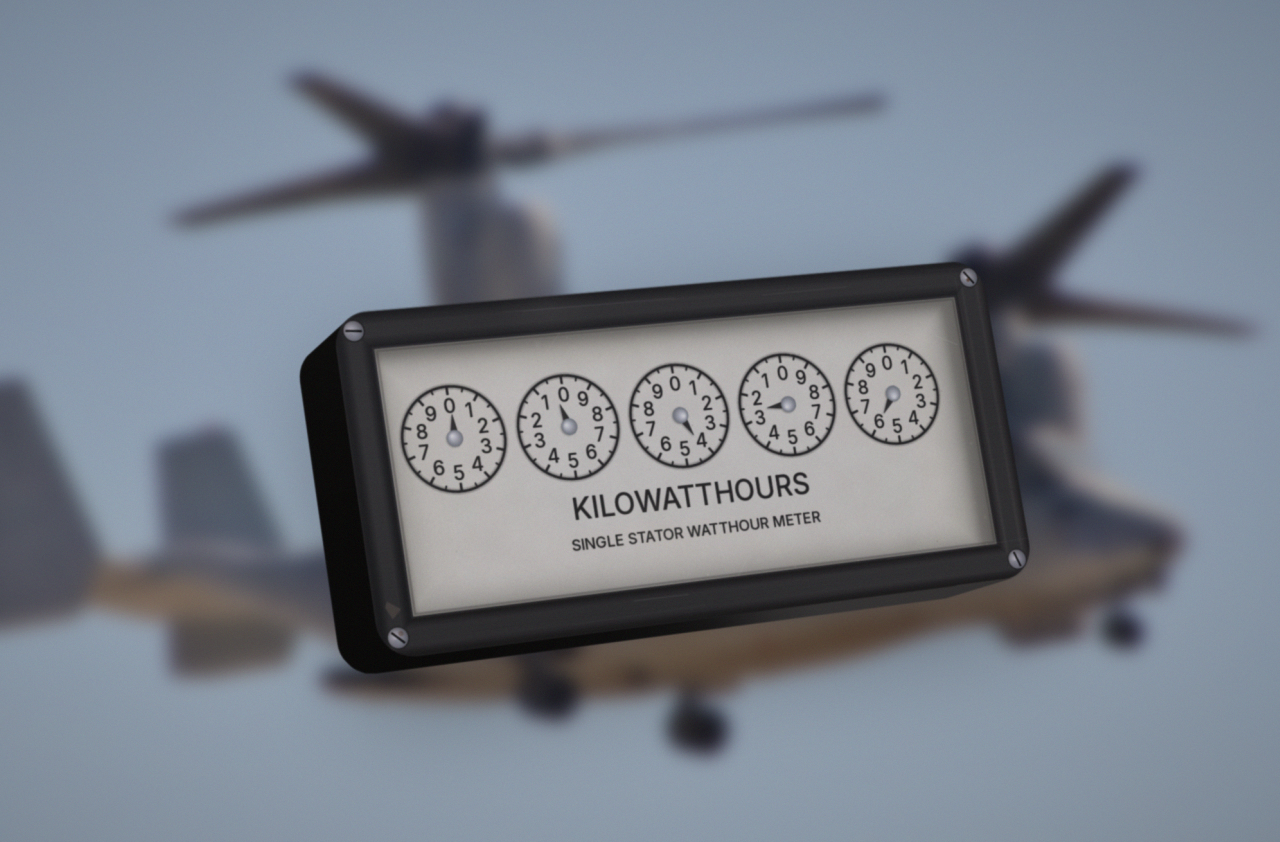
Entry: 426; kWh
